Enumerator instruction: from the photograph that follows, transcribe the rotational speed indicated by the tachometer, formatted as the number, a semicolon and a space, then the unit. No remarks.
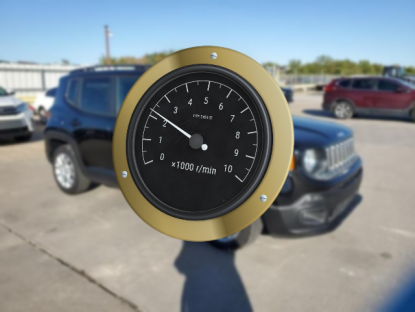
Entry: 2250; rpm
